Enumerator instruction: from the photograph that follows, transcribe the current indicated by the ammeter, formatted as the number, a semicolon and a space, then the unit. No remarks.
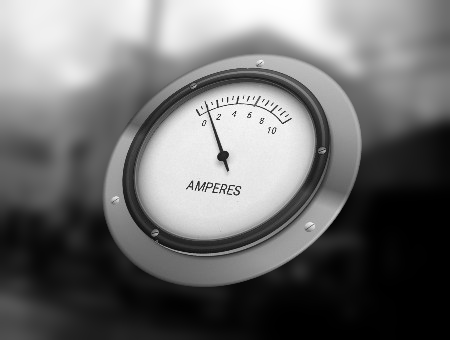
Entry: 1; A
